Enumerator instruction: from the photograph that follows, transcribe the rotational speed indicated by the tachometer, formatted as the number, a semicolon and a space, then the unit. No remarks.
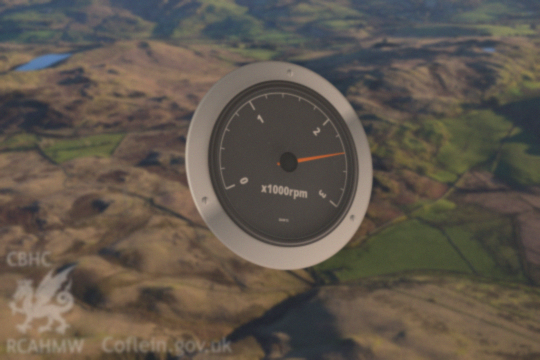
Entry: 2400; rpm
